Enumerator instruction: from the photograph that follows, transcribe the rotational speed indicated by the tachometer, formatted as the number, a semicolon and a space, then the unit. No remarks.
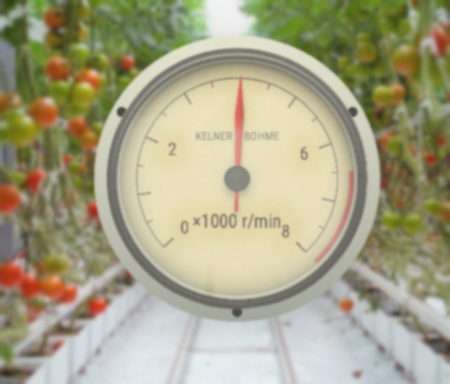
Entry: 4000; rpm
